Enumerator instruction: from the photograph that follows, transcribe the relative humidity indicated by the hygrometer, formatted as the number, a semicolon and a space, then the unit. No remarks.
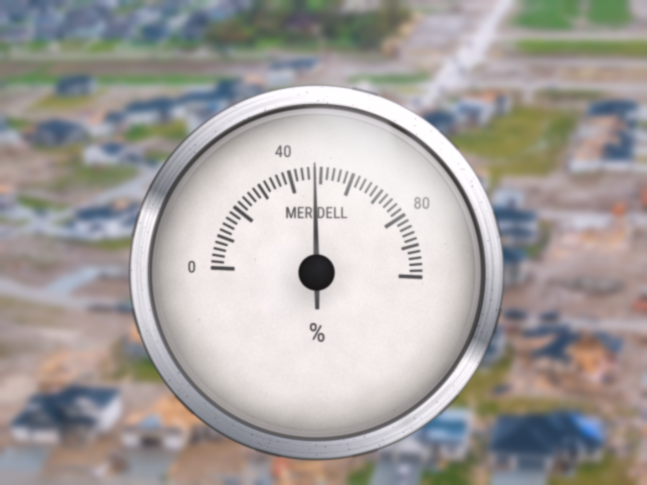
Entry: 48; %
